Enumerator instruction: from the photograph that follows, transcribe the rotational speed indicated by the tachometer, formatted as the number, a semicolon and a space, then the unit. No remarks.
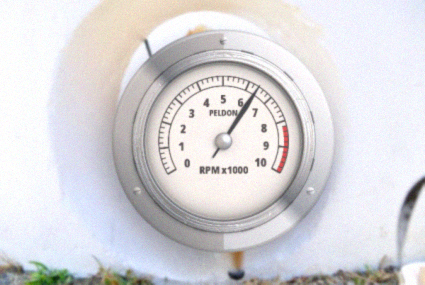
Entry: 6400; rpm
